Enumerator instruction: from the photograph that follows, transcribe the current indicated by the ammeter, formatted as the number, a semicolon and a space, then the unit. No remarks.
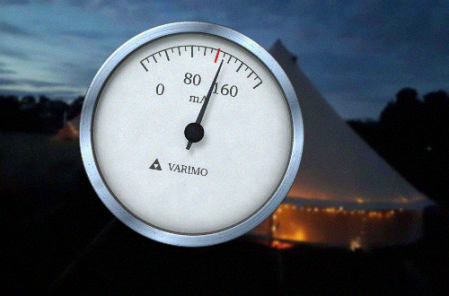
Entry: 130; mA
